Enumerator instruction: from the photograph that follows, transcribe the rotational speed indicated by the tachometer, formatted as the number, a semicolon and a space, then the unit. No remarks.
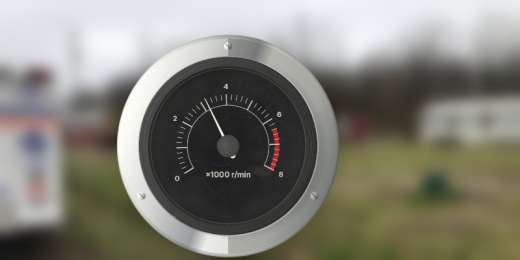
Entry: 3200; rpm
